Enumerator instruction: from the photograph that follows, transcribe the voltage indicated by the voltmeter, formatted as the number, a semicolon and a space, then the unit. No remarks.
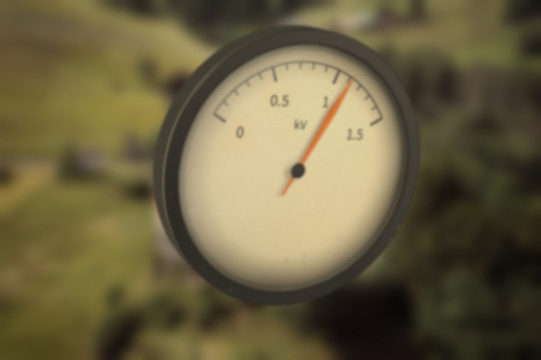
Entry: 1.1; kV
